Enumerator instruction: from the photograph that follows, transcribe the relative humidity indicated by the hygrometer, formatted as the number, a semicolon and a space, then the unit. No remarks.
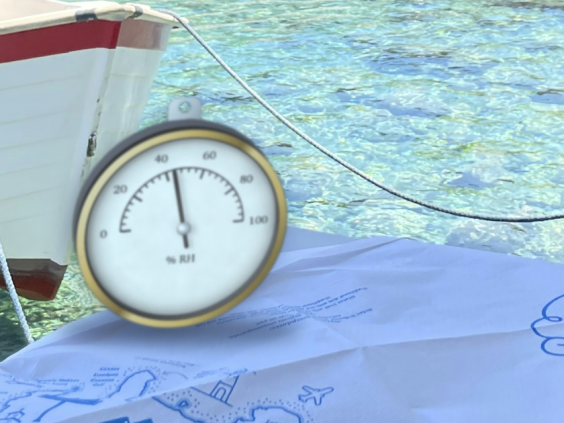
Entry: 44; %
